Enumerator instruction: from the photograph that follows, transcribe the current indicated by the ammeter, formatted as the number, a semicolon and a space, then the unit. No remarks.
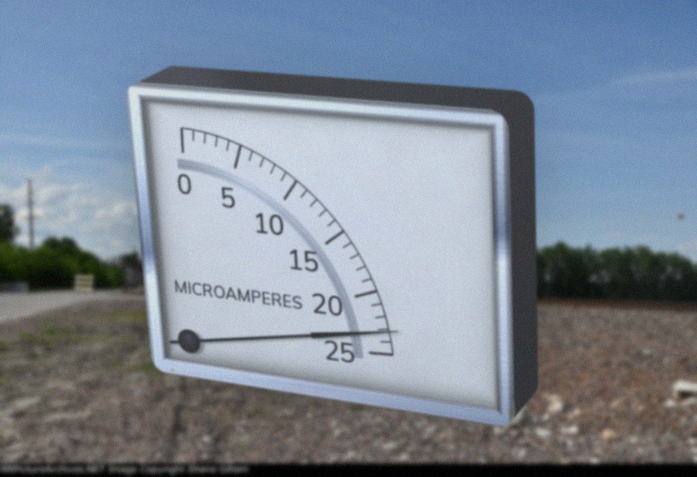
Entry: 23; µA
